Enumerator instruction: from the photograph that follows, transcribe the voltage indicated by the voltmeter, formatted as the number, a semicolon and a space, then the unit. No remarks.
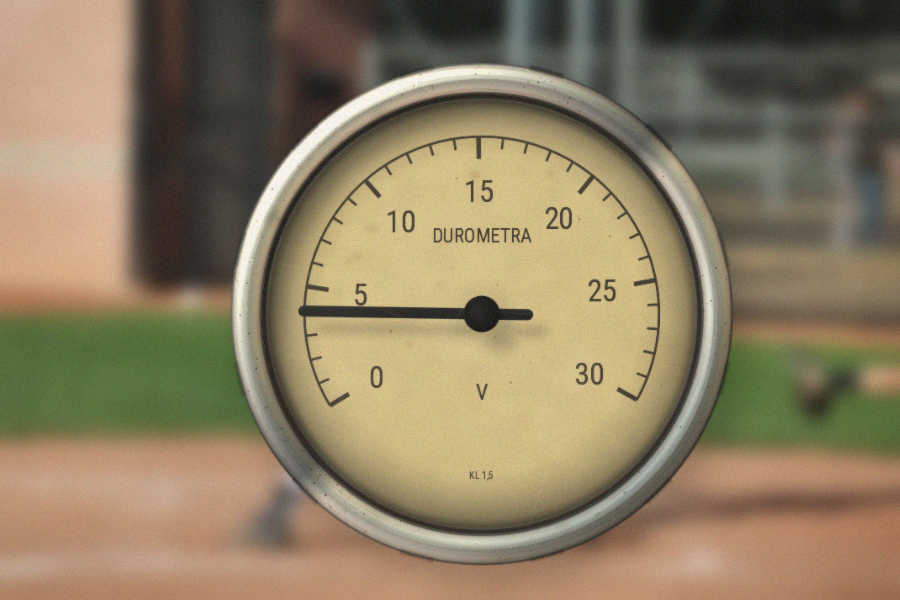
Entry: 4; V
